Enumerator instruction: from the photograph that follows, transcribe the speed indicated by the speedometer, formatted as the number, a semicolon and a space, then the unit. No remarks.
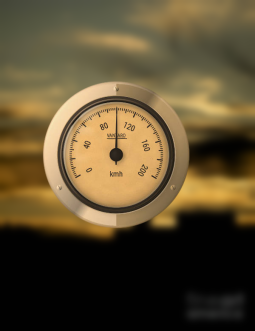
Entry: 100; km/h
